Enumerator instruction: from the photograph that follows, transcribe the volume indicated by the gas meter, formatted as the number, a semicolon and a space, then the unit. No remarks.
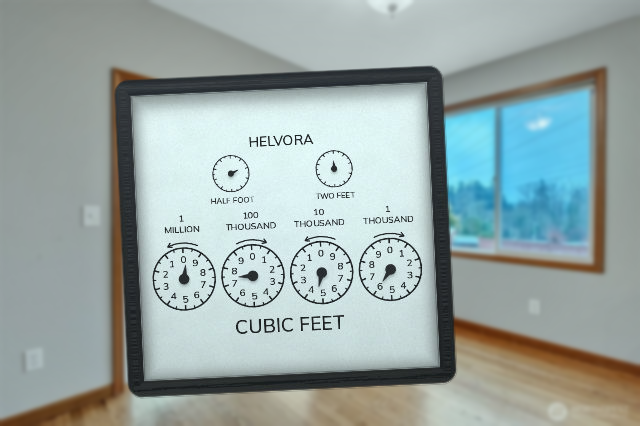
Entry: 974600; ft³
